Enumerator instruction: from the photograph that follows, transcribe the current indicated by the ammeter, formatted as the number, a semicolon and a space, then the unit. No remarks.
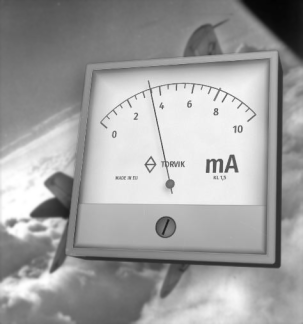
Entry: 3.5; mA
